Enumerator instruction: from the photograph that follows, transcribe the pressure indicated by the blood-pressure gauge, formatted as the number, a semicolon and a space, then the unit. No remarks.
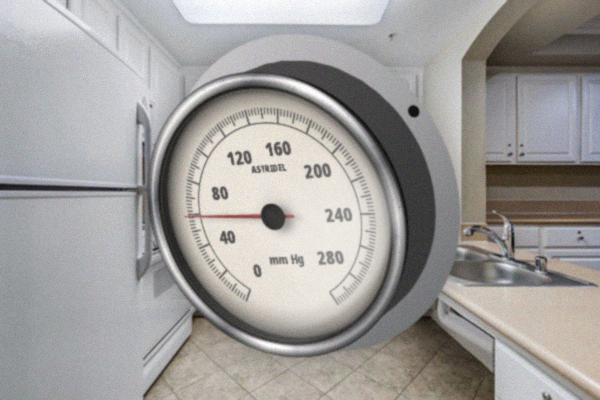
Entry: 60; mmHg
